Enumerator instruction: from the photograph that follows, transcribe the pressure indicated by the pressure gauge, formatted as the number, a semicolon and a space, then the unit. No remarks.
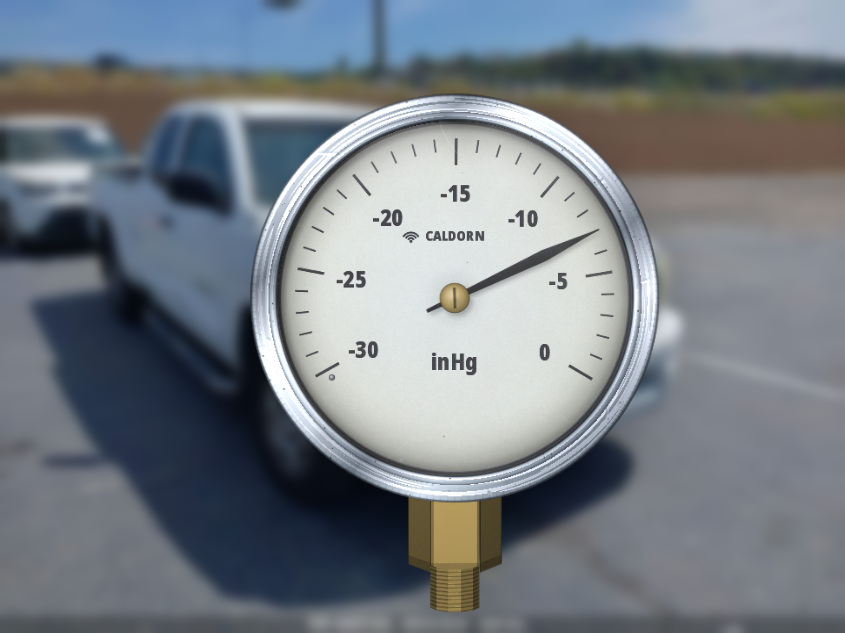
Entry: -7; inHg
